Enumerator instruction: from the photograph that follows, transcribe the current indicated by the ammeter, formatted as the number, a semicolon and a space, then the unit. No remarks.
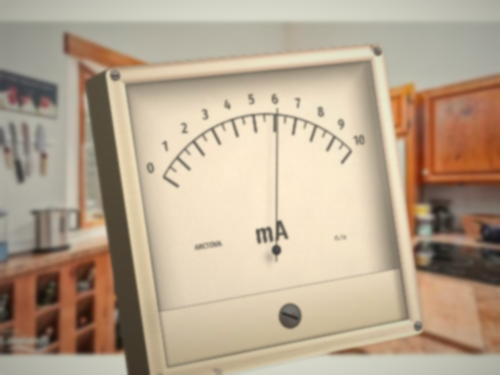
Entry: 6; mA
